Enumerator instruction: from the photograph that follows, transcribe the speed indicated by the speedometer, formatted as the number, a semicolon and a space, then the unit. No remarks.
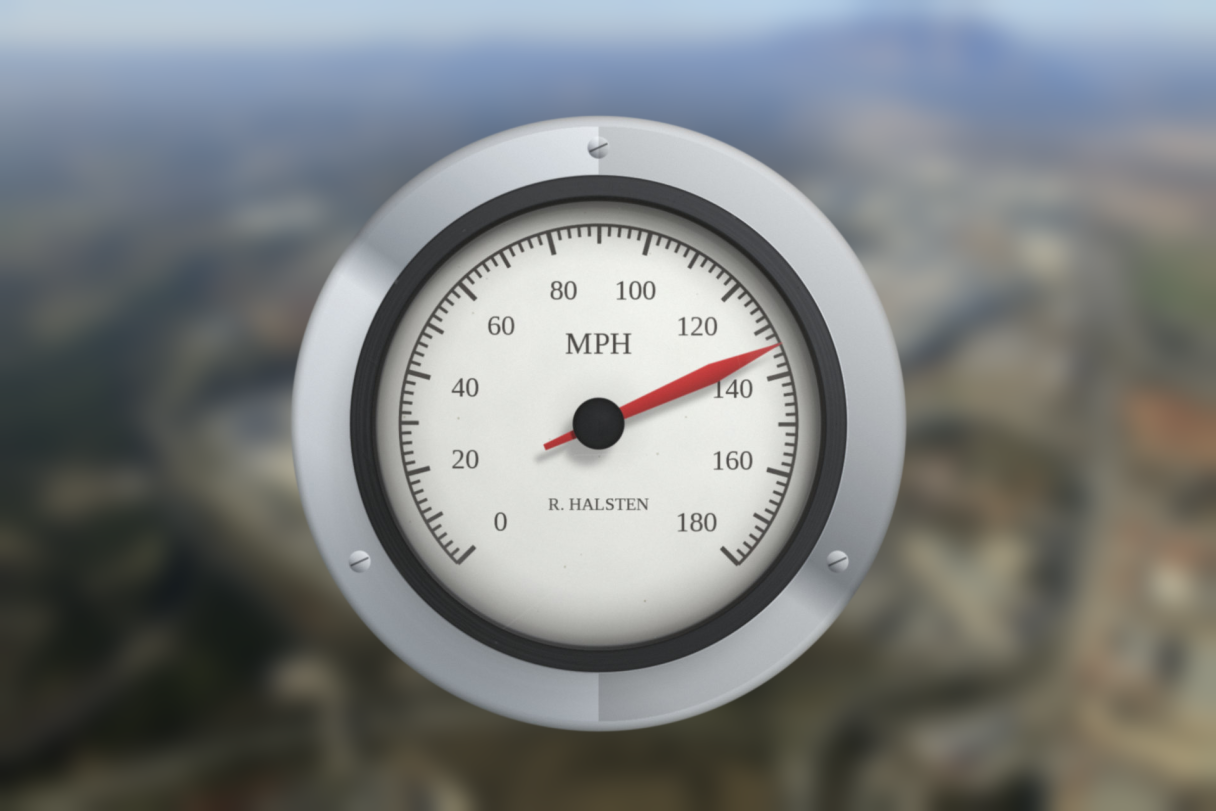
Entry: 134; mph
